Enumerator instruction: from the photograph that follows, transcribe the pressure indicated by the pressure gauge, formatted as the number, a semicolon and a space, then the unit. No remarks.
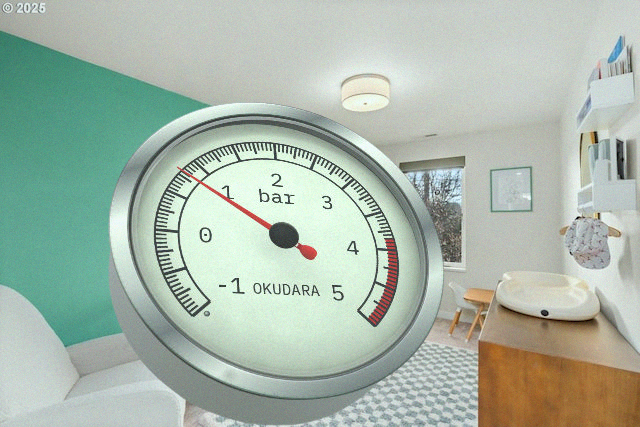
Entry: 0.75; bar
